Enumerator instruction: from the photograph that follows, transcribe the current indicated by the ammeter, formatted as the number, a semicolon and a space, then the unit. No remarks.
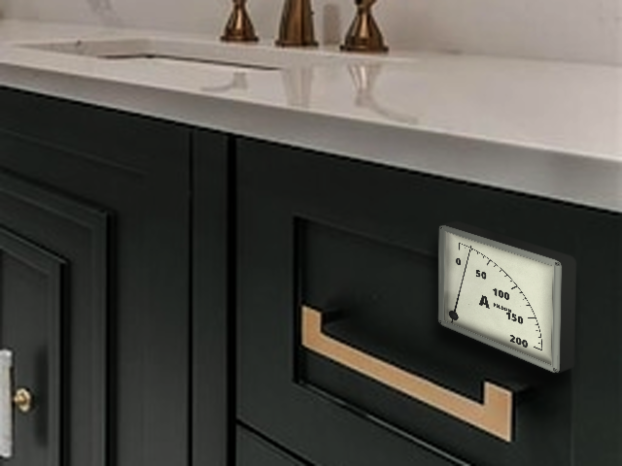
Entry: 20; A
